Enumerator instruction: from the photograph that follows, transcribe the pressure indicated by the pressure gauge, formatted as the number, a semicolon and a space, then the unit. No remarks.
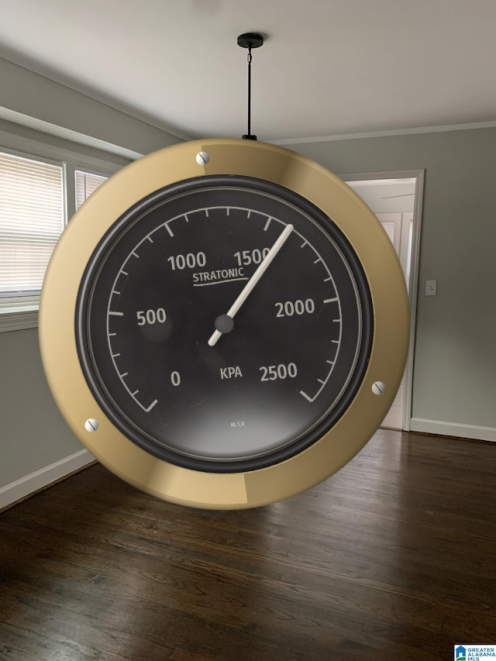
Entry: 1600; kPa
